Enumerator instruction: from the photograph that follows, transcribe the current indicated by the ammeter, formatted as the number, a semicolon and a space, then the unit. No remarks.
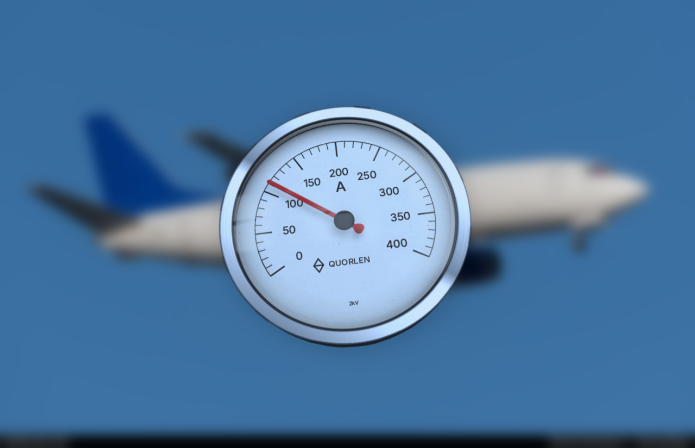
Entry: 110; A
